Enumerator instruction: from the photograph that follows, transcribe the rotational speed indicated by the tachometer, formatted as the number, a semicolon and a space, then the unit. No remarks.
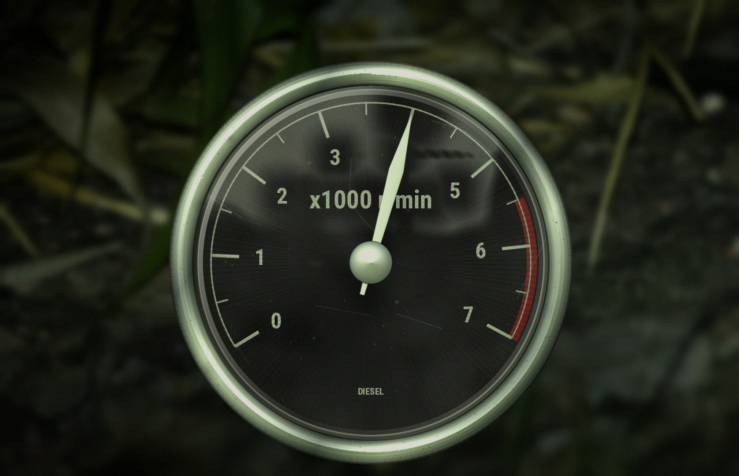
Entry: 4000; rpm
